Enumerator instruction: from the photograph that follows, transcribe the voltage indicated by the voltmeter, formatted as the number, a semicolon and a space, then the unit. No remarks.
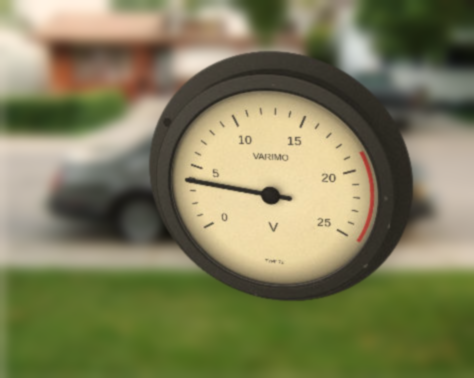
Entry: 4; V
